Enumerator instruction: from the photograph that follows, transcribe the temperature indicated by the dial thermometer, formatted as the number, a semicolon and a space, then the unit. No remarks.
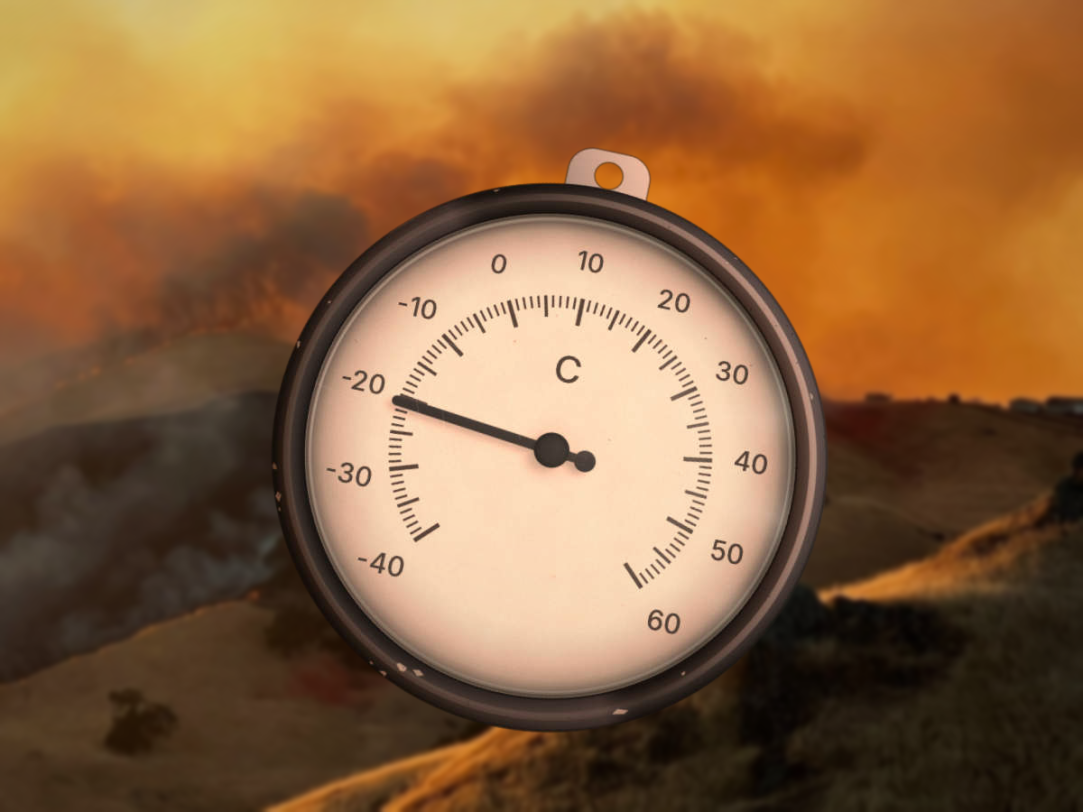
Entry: -21; °C
